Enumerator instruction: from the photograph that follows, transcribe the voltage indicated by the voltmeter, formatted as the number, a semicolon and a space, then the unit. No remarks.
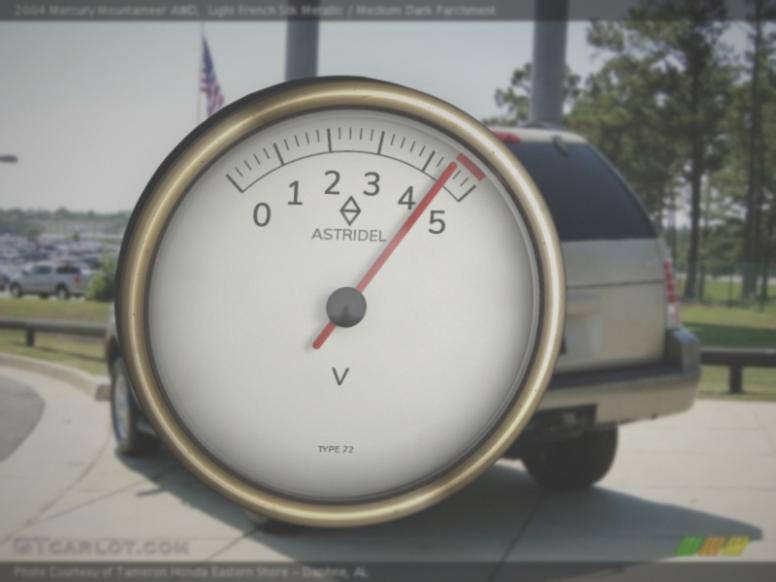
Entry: 4.4; V
